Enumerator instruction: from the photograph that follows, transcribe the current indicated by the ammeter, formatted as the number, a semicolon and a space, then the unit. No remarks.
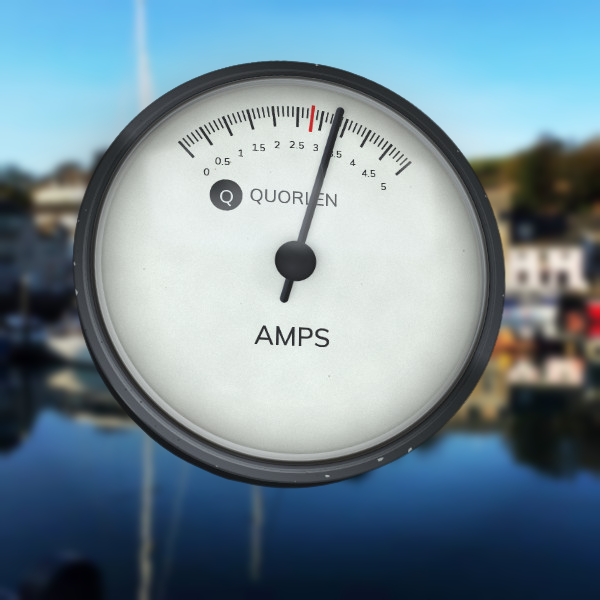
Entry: 3.3; A
